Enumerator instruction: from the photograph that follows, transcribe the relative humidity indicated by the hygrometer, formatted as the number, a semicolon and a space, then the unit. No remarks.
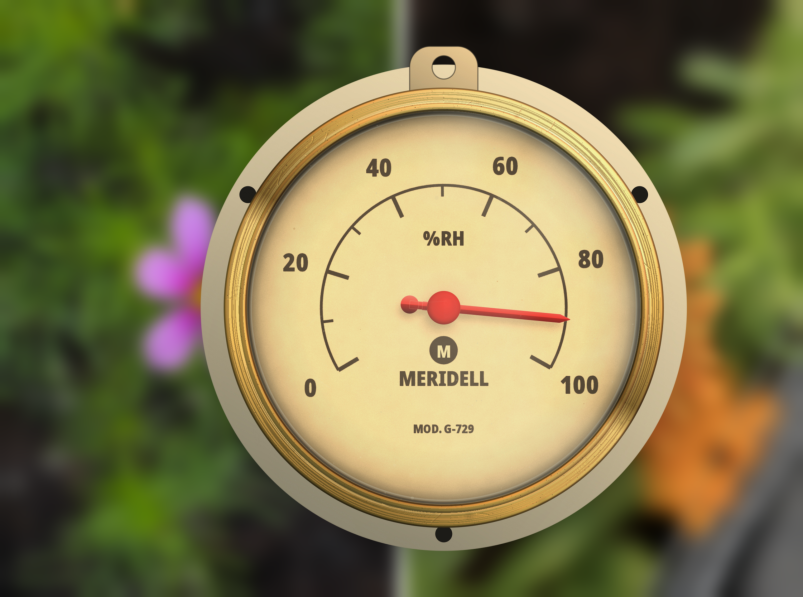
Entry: 90; %
